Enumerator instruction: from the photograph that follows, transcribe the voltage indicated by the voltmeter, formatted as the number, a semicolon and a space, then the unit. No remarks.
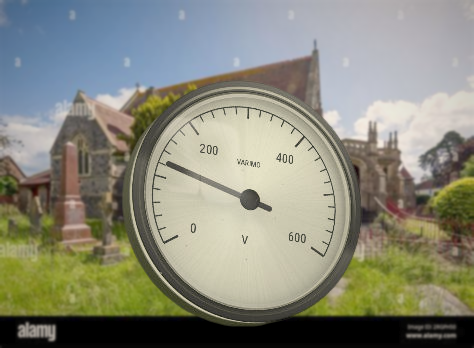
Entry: 120; V
